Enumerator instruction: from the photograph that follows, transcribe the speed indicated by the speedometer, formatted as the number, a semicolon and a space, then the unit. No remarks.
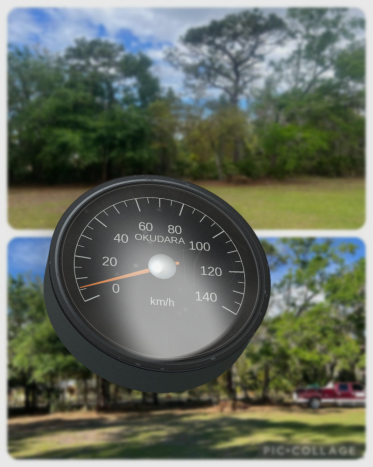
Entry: 5; km/h
